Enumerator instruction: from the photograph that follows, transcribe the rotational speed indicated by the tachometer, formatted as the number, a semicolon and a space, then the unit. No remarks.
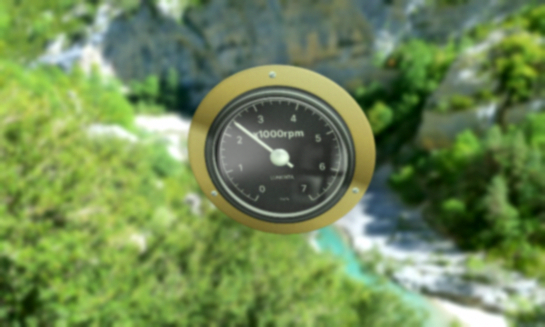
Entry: 2400; rpm
